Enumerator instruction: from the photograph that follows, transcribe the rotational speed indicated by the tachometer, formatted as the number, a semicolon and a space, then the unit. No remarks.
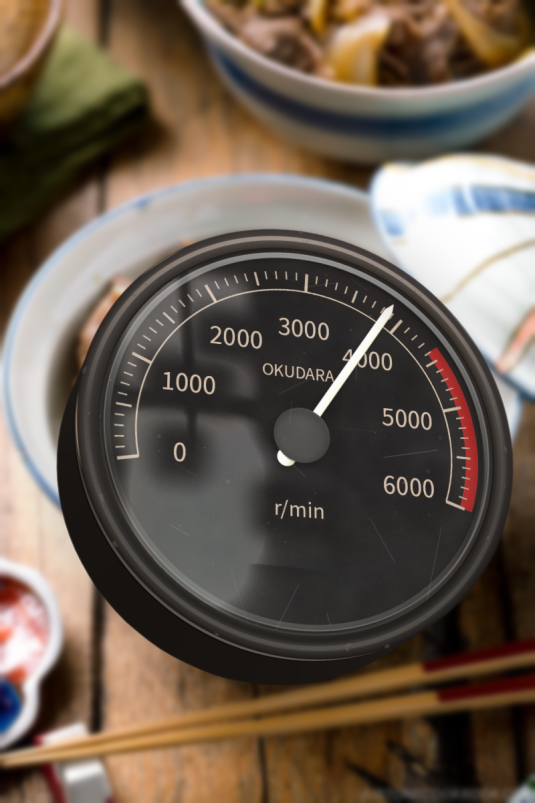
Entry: 3850; rpm
